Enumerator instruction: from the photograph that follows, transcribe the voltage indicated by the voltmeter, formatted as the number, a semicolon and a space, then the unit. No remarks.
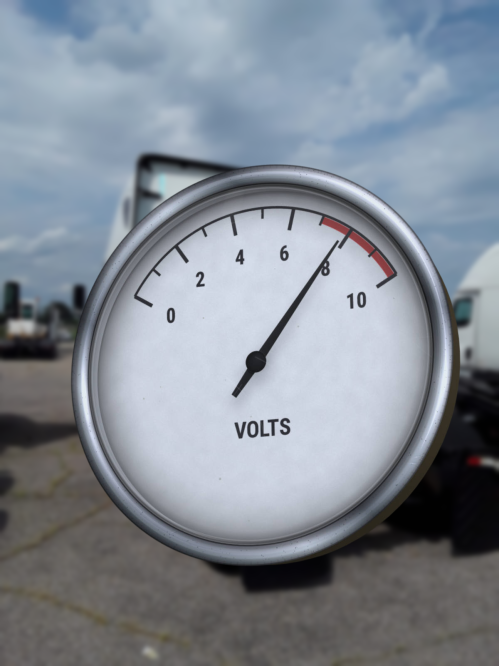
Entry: 8; V
